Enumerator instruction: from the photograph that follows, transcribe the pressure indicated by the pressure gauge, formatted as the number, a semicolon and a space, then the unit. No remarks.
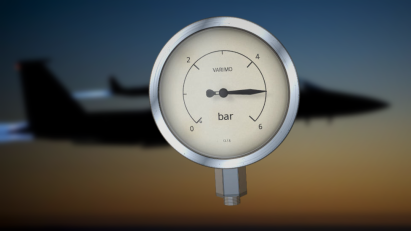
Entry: 5; bar
